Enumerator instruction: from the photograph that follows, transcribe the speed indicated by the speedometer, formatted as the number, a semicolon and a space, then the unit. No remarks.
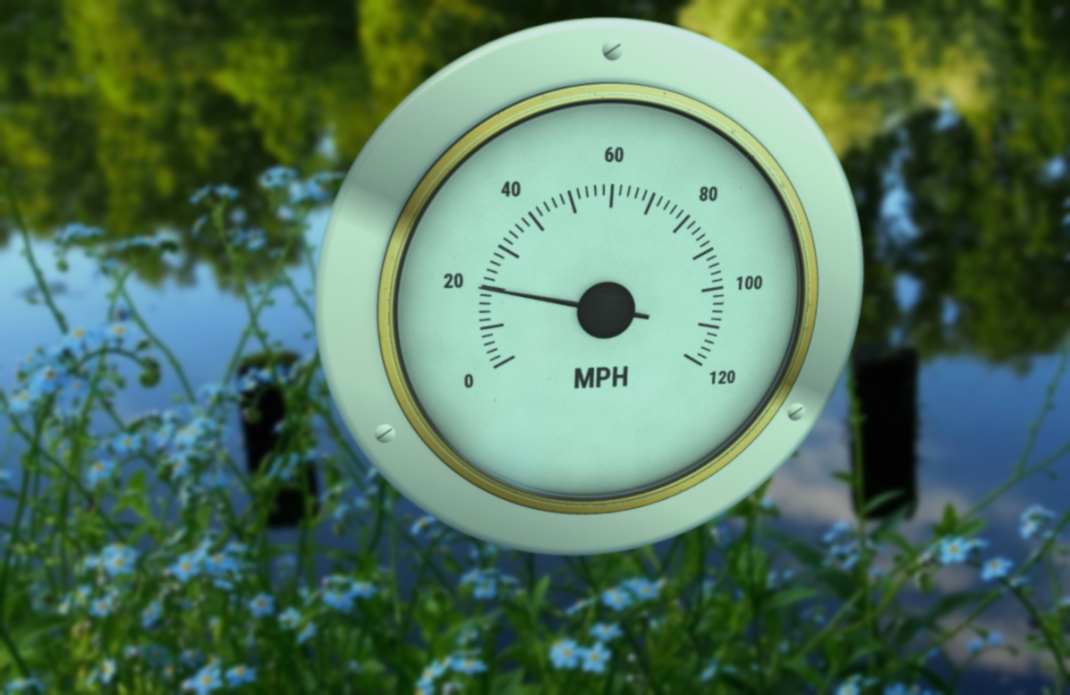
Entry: 20; mph
